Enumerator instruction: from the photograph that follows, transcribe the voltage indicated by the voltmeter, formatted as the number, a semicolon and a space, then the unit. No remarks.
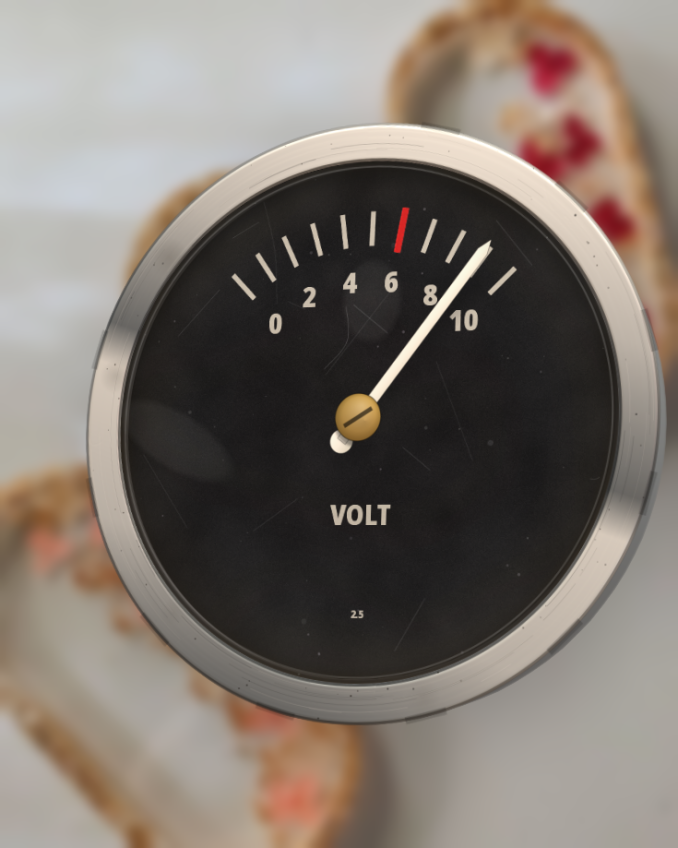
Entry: 9; V
